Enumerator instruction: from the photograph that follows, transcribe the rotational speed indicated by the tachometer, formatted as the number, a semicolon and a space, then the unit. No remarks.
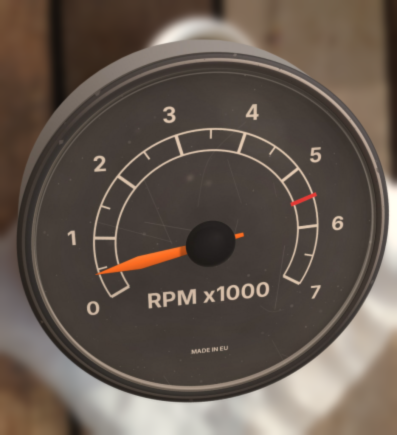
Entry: 500; rpm
